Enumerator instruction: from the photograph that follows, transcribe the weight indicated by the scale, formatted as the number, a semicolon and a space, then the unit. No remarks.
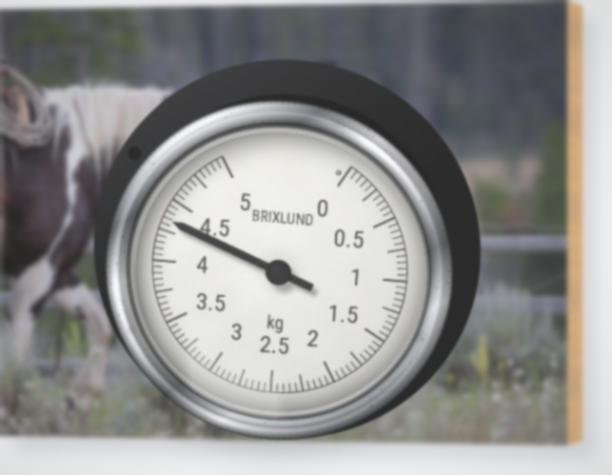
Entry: 4.35; kg
